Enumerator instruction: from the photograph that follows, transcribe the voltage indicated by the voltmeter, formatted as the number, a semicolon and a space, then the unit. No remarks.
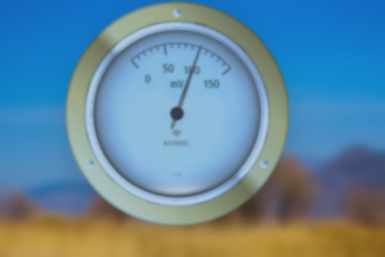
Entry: 100; mV
